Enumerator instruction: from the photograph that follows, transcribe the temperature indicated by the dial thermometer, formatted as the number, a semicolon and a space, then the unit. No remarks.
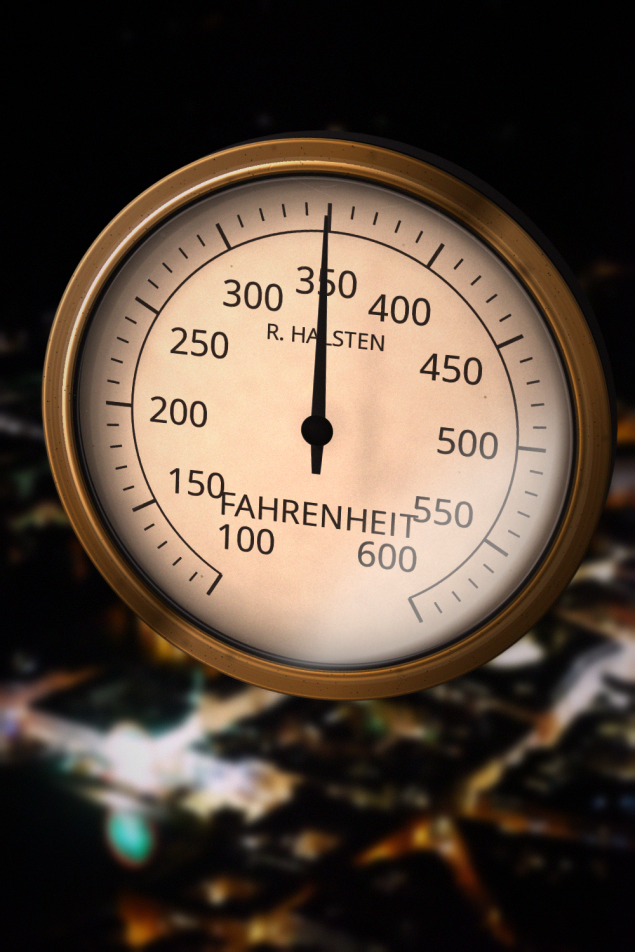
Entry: 350; °F
